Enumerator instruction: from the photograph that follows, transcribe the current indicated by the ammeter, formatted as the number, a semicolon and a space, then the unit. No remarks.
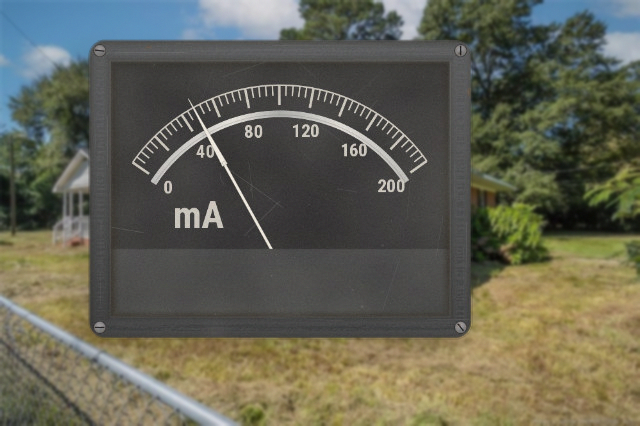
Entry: 48; mA
